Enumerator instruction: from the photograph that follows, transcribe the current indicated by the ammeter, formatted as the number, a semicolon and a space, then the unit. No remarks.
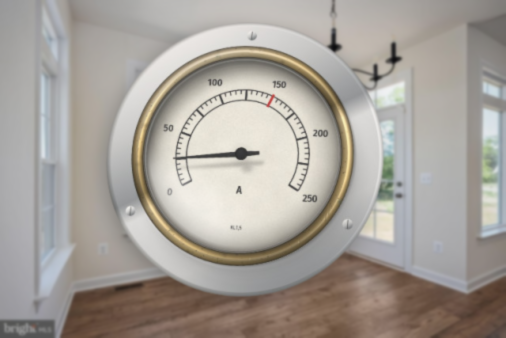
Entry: 25; A
